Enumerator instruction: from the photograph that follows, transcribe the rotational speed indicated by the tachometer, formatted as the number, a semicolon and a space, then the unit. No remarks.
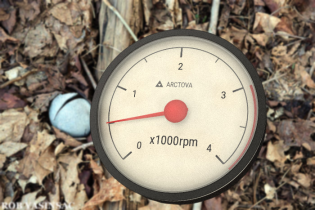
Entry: 500; rpm
